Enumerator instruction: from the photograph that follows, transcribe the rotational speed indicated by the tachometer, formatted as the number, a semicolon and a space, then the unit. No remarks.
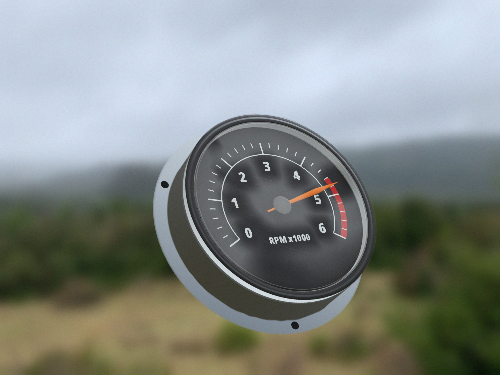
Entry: 4800; rpm
